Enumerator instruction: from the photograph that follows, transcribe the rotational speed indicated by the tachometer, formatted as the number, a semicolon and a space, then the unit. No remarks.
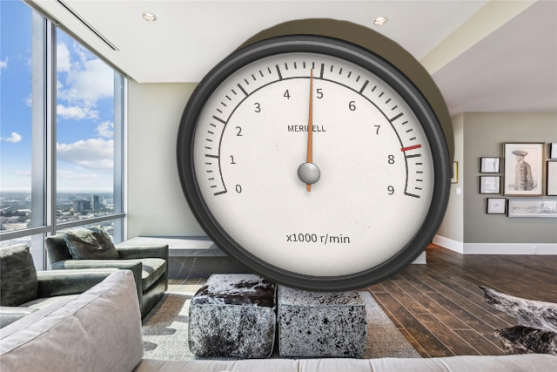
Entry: 4800; rpm
